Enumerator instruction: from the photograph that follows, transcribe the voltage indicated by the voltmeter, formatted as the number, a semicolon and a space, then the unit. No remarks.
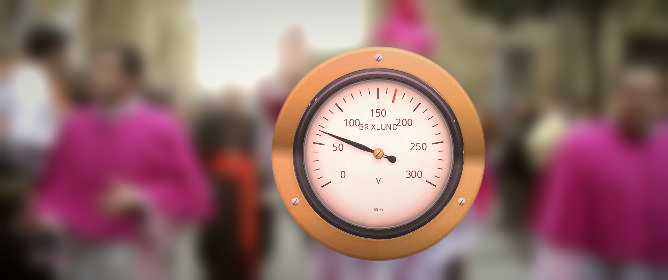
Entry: 65; V
